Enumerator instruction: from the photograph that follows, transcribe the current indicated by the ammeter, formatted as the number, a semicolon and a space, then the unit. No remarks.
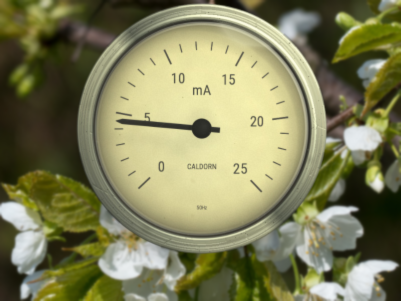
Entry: 4.5; mA
